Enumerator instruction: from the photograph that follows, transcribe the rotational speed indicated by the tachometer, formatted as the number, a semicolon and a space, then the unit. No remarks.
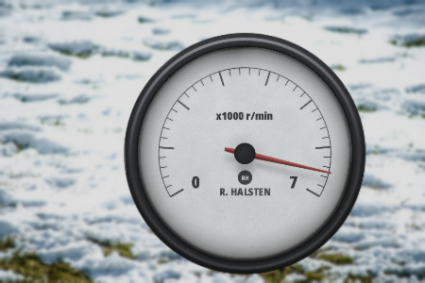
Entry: 6500; rpm
